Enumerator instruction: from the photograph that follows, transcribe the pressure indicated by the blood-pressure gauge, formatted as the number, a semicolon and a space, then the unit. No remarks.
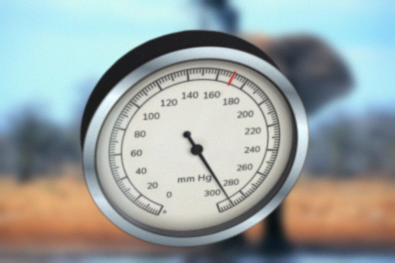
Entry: 290; mmHg
